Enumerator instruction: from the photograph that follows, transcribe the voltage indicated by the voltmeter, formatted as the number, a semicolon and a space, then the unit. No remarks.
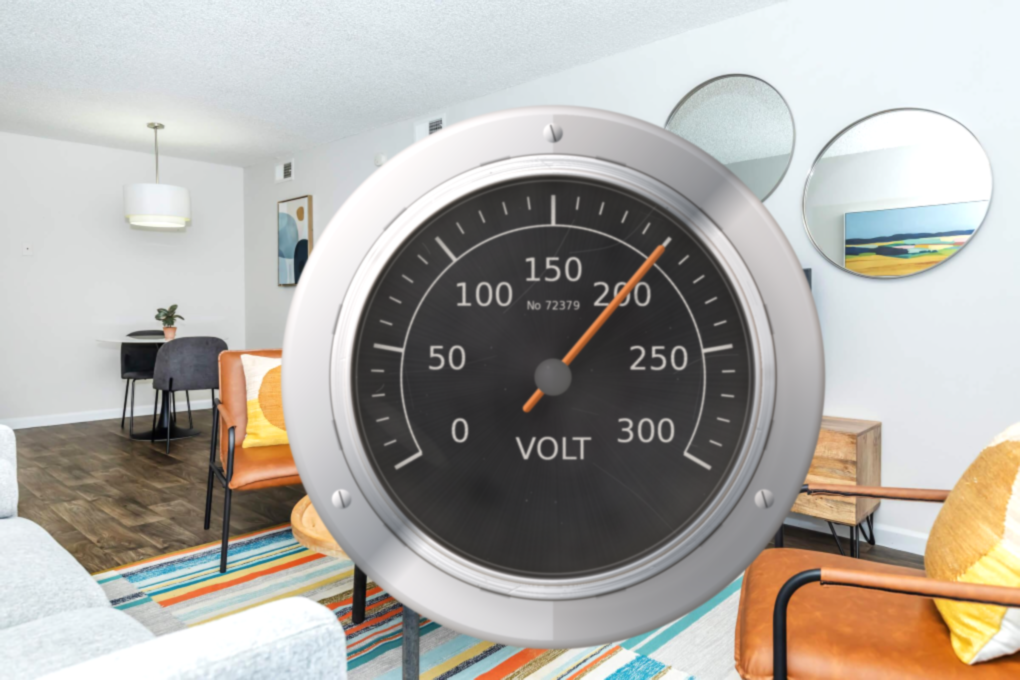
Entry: 200; V
